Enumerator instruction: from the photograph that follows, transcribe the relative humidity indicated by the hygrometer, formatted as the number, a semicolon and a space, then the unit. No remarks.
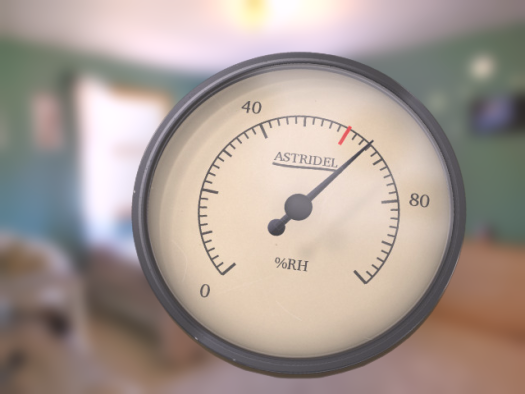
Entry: 66; %
